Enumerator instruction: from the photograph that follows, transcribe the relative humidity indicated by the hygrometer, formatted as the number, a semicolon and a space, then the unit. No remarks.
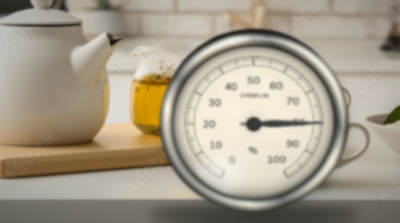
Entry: 80; %
